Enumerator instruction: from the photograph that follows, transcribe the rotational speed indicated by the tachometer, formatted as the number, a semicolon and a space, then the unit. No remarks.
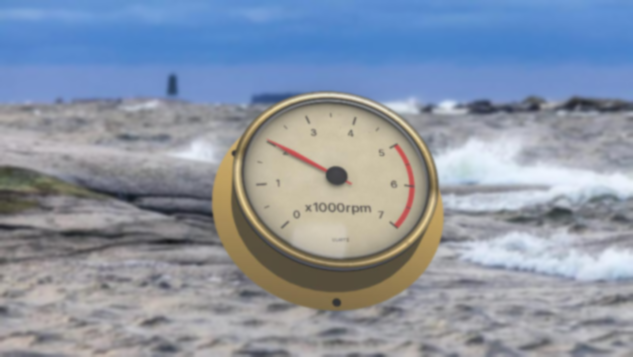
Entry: 2000; rpm
